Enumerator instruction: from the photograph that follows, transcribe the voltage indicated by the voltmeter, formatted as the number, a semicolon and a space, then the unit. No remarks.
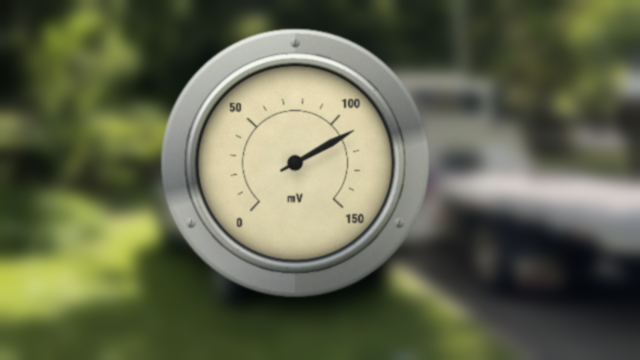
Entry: 110; mV
